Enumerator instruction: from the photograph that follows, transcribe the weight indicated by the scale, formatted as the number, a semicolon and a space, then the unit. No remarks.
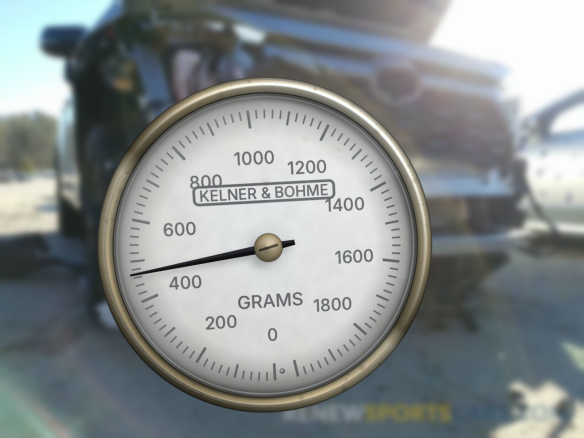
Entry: 470; g
